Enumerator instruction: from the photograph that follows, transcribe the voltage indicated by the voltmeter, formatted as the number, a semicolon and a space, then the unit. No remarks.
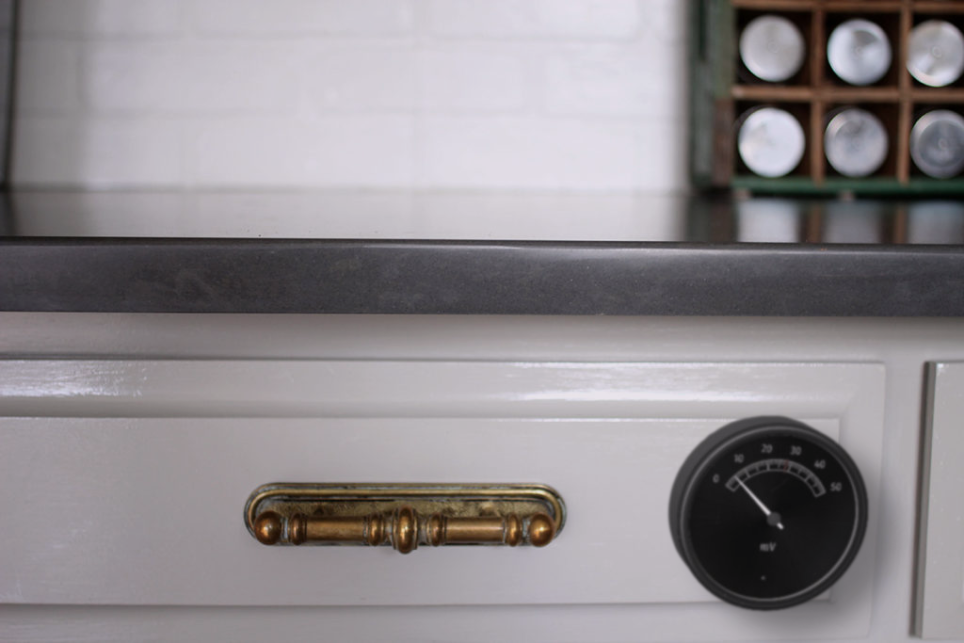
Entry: 5; mV
